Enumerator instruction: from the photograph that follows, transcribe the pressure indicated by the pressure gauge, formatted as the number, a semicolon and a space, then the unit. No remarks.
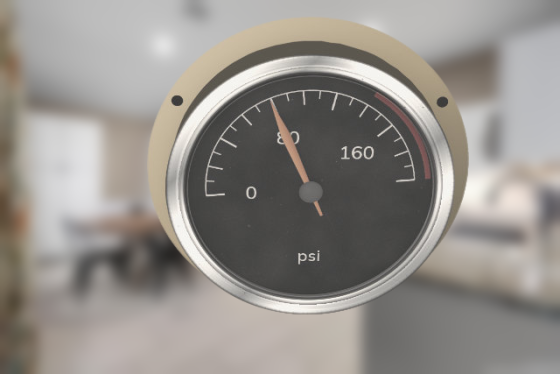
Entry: 80; psi
